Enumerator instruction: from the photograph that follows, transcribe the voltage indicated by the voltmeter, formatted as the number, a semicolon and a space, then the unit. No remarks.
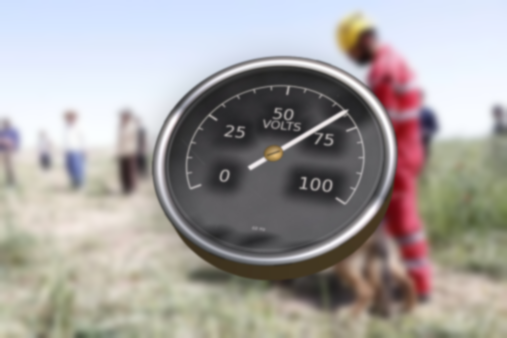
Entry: 70; V
